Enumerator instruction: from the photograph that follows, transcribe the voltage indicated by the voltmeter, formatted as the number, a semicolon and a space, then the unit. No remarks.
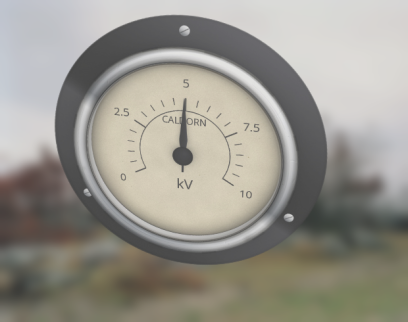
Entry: 5; kV
